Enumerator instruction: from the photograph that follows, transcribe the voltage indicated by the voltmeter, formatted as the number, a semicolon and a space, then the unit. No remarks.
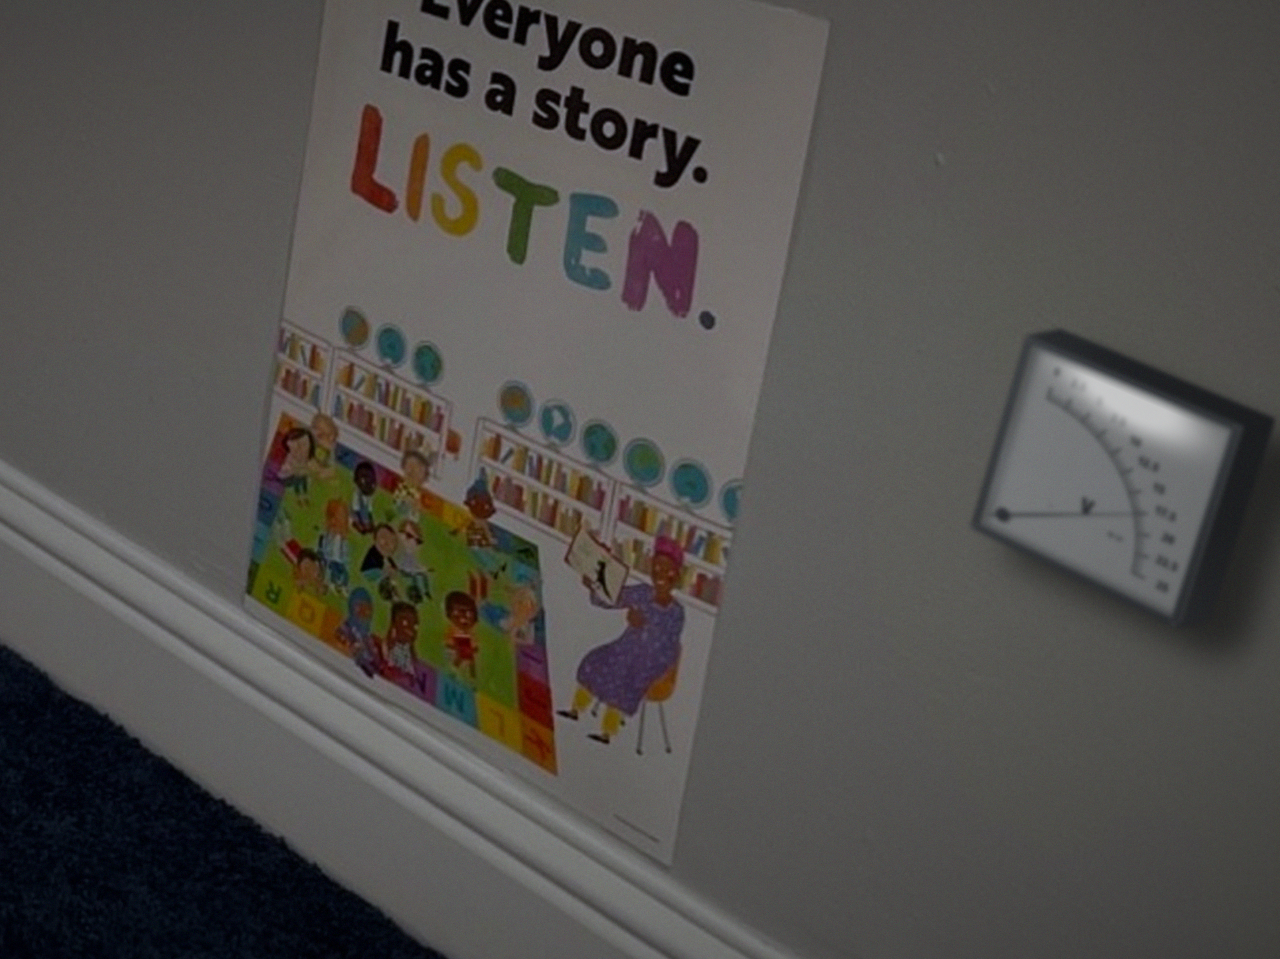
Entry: 17.5; V
